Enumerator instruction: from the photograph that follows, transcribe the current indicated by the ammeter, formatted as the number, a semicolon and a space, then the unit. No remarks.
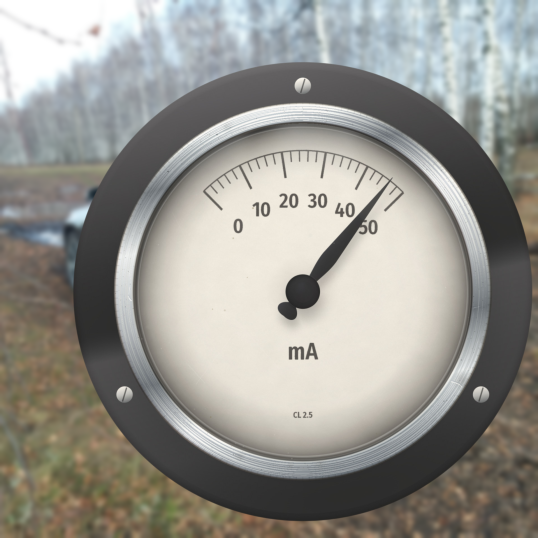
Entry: 46; mA
